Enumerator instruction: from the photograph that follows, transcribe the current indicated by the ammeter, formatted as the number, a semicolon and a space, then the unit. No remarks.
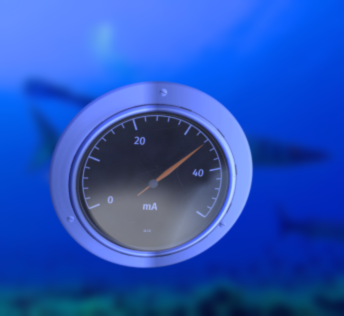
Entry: 34; mA
